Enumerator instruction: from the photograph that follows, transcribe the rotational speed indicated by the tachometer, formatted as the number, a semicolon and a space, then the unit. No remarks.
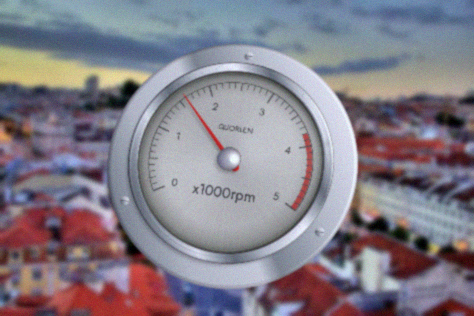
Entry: 1600; rpm
